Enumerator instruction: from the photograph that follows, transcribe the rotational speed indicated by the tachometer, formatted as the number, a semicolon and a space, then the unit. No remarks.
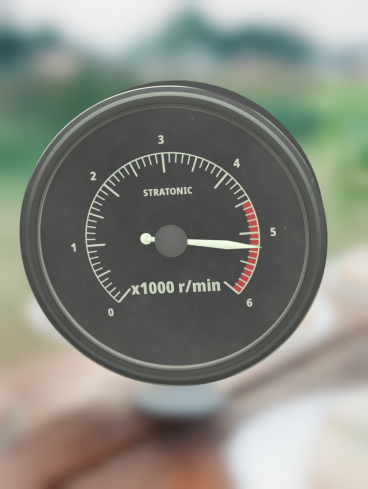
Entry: 5200; rpm
